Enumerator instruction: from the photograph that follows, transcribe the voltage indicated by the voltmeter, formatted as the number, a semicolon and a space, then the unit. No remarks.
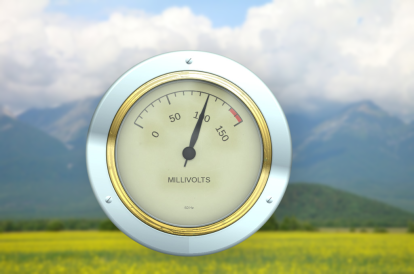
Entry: 100; mV
